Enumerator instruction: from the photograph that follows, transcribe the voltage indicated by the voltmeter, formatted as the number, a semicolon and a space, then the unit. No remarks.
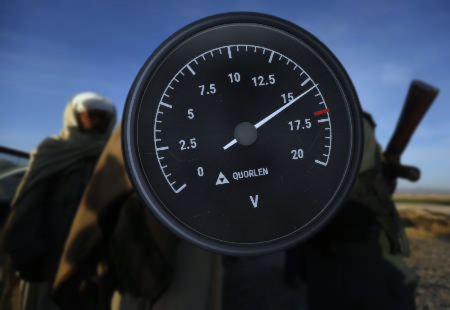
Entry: 15.5; V
